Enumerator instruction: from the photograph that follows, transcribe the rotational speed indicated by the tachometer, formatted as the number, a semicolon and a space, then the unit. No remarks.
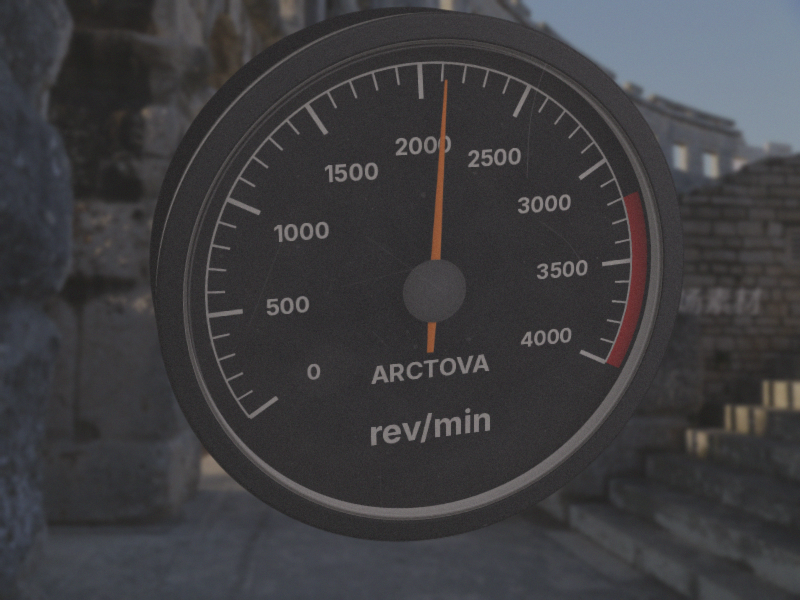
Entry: 2100; rpm
